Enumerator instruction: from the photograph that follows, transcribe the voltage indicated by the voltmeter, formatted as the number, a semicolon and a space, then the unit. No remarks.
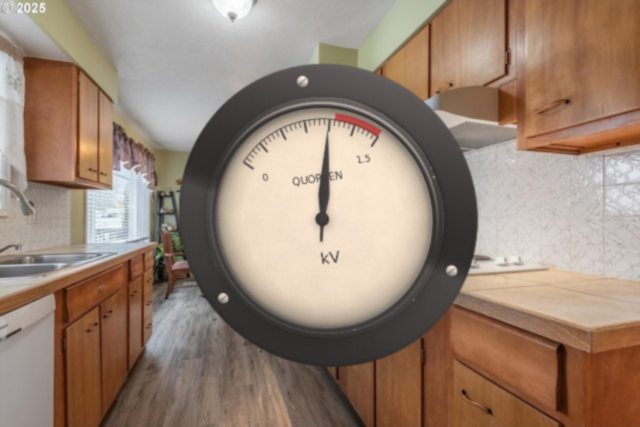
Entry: 1; kV
